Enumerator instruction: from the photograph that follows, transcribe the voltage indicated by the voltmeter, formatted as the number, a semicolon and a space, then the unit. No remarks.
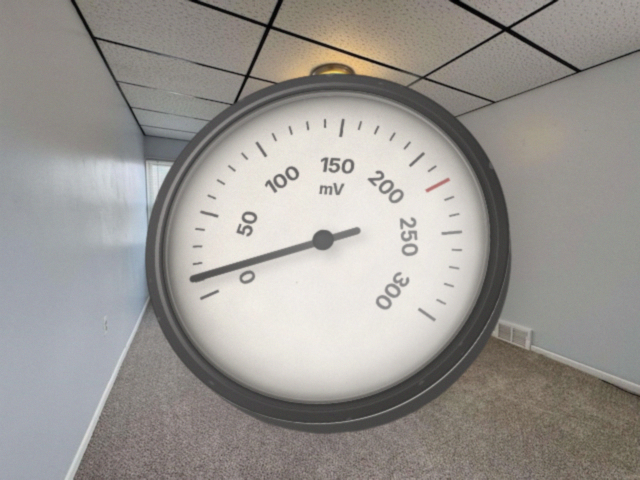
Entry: 10; mV
